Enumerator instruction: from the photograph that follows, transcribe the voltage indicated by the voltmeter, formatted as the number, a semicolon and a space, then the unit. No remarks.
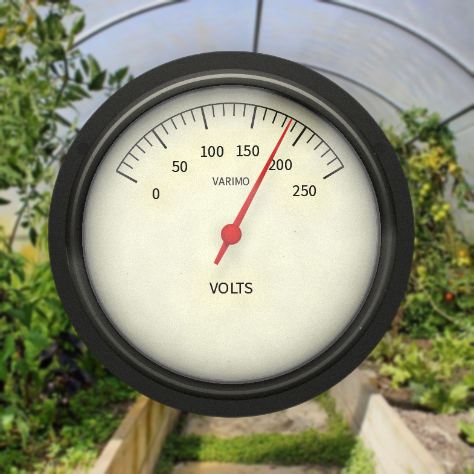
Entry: 185; V
